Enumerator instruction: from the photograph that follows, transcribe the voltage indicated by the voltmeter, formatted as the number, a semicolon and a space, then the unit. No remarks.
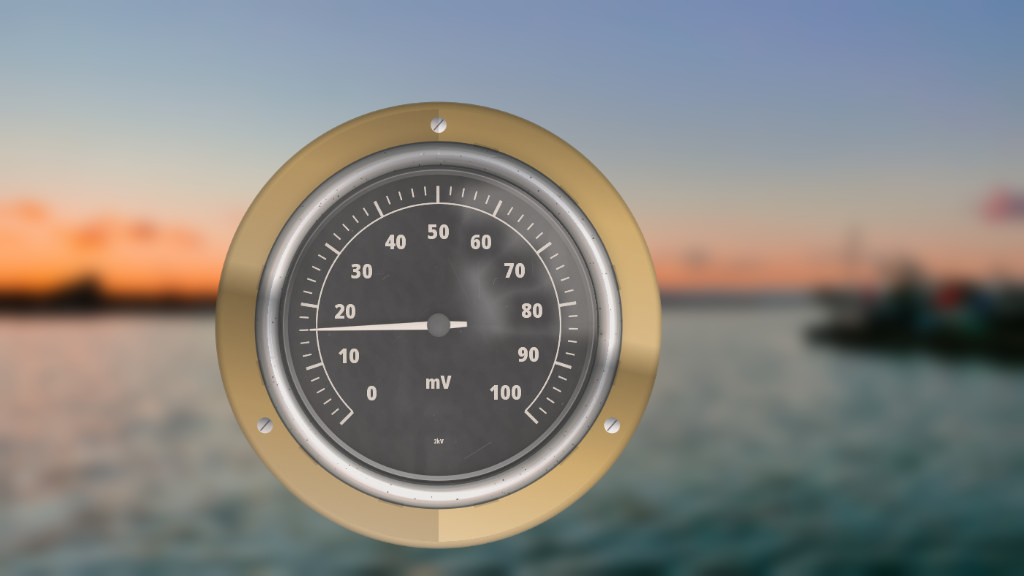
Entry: 16; mV
